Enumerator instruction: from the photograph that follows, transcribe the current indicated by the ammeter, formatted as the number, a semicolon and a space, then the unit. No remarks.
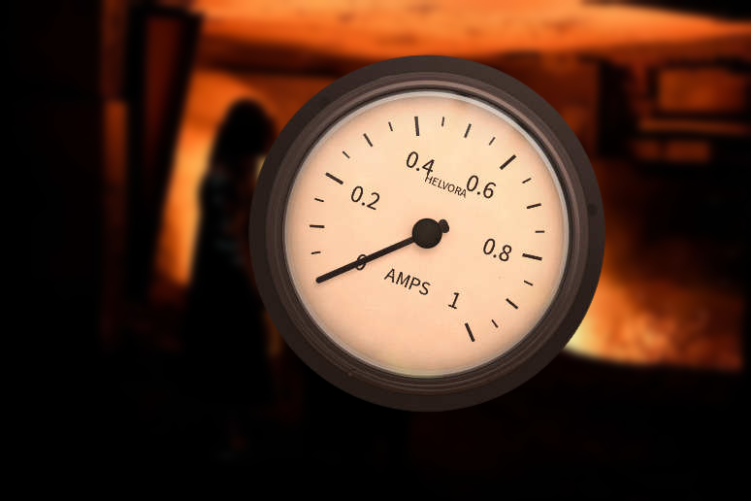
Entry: 0; A
